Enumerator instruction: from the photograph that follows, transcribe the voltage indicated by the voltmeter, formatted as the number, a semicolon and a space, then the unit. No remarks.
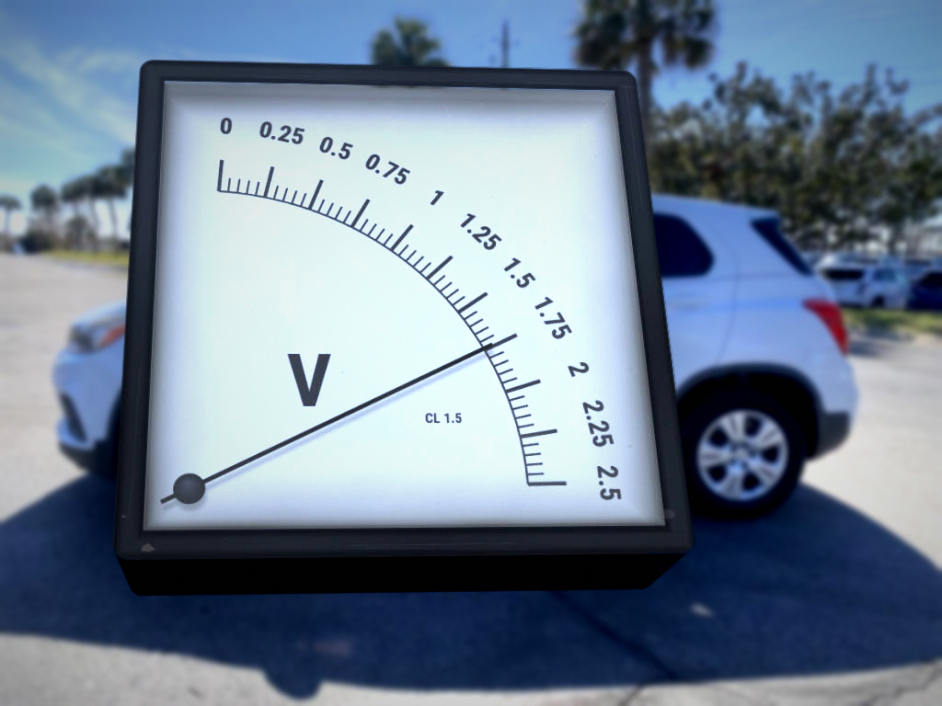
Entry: 1.75; V
